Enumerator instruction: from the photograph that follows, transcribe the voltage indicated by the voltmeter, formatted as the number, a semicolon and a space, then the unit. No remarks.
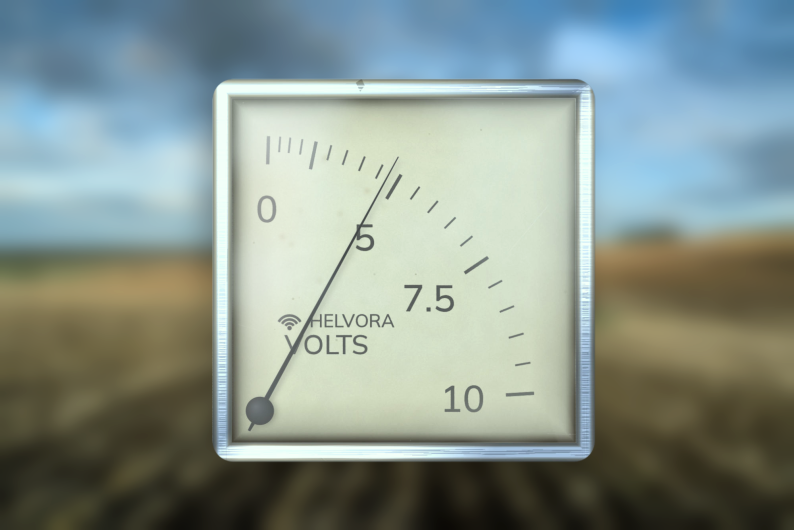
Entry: 4.75; V
